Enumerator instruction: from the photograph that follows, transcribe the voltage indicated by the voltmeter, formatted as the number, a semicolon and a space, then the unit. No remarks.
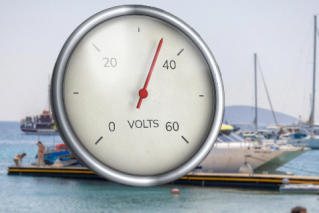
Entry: 35; V
